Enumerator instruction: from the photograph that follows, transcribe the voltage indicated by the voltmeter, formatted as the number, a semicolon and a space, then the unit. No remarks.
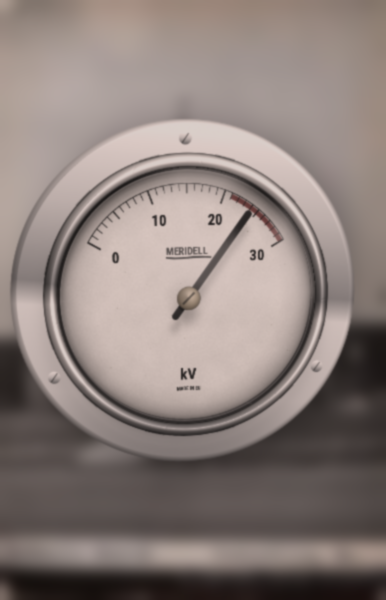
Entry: 24; kV
